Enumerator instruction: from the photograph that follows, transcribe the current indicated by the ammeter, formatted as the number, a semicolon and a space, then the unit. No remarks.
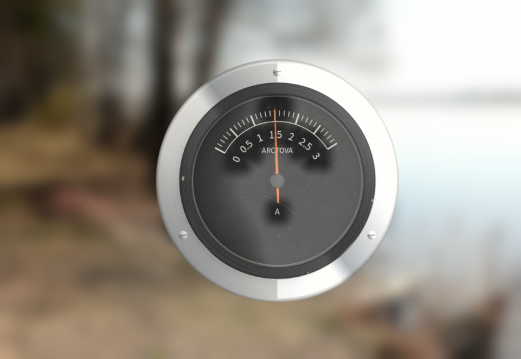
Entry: 1.5; A
